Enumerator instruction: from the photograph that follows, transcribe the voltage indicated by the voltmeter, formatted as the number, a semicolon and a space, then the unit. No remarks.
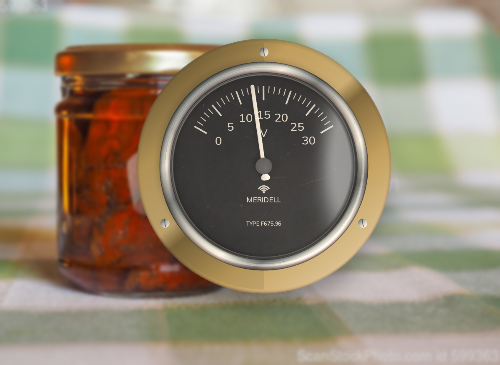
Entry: 13; V
